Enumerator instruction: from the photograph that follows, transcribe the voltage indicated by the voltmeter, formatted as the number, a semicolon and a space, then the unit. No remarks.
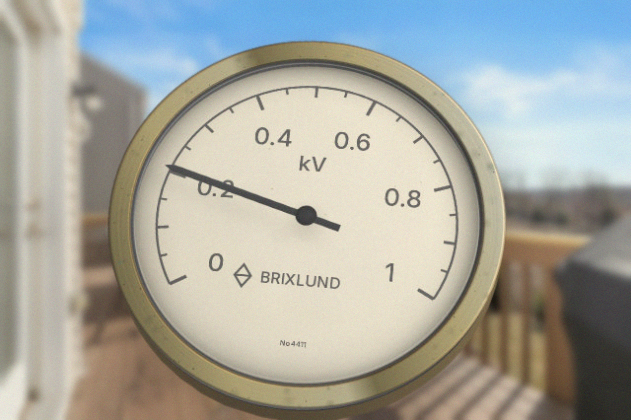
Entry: 0.2; kV
